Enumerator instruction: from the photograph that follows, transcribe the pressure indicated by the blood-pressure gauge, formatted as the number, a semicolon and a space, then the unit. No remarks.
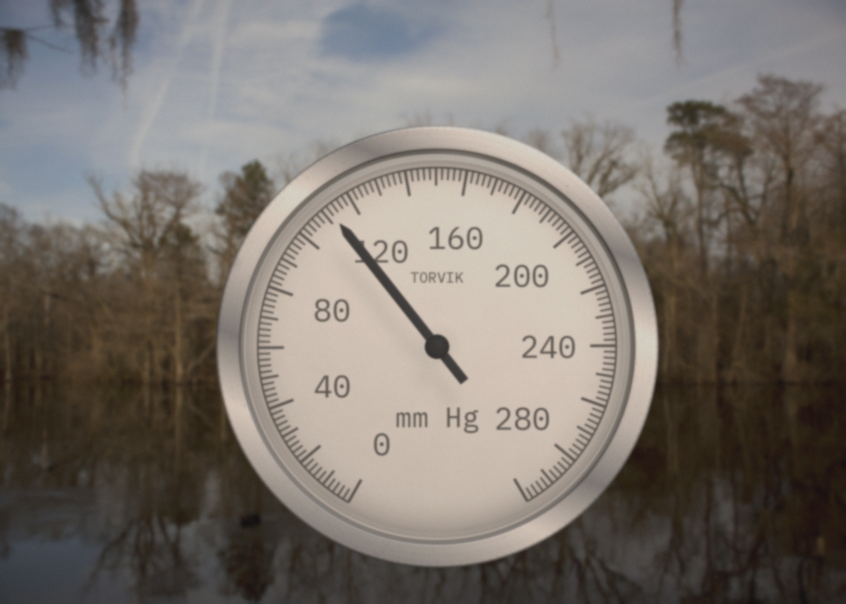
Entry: 112; mmHg
